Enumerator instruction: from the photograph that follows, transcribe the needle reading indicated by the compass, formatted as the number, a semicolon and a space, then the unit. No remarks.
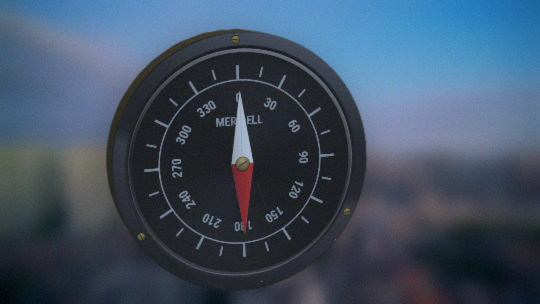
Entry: 180; °
